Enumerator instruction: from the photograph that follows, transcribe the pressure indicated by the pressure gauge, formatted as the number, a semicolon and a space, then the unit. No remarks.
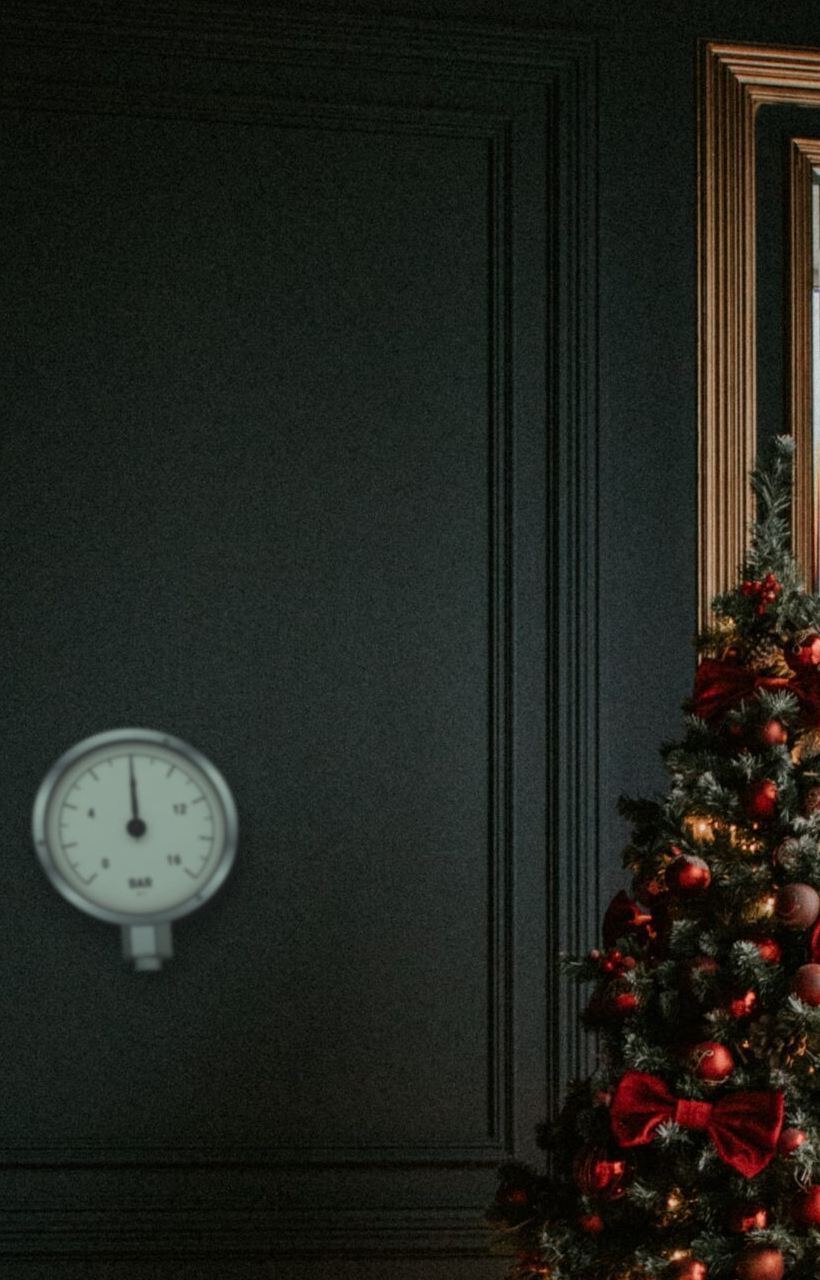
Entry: 8; bar
